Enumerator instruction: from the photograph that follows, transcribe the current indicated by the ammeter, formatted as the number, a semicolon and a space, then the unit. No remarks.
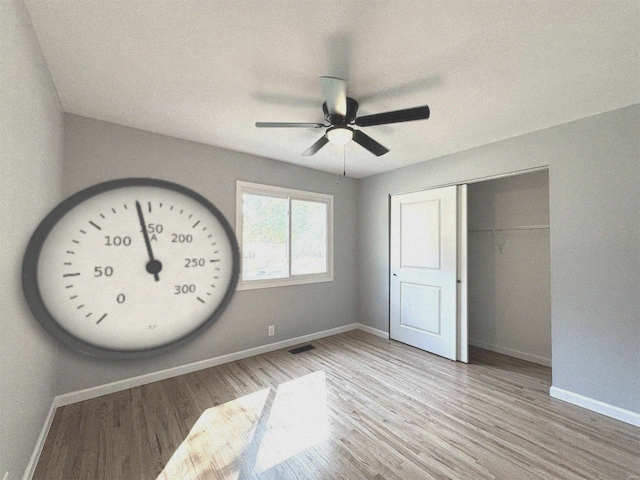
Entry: 140; A
